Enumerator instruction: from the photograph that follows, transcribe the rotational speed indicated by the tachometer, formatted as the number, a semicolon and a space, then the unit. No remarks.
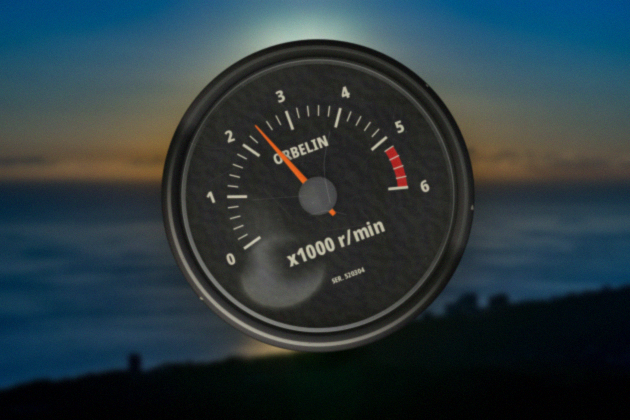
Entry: 2400; rpm
